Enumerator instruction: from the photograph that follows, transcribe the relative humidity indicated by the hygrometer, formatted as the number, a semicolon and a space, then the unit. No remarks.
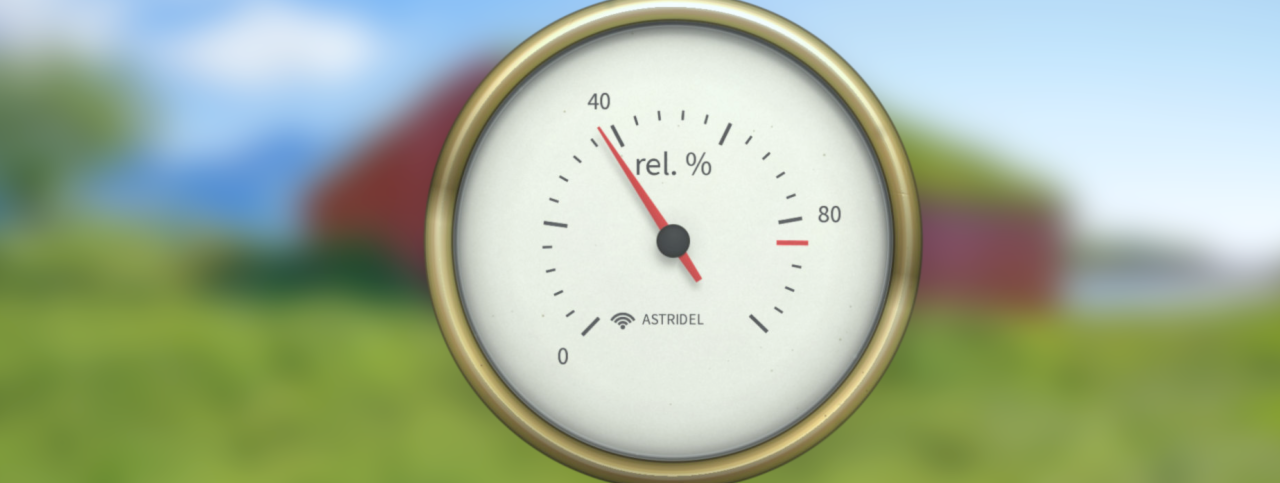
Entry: 38; %
